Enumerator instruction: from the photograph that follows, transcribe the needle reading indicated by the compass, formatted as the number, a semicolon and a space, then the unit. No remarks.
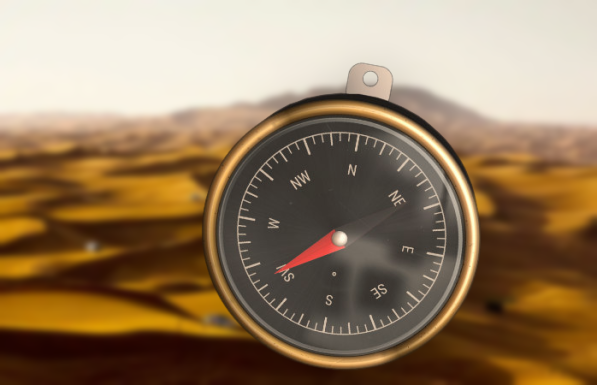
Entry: 230; °
